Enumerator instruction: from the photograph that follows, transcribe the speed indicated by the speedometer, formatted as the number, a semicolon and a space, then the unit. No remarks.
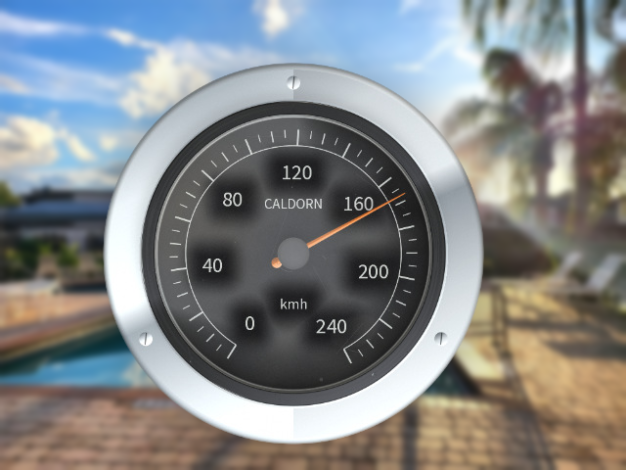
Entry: 167.5; km/h
